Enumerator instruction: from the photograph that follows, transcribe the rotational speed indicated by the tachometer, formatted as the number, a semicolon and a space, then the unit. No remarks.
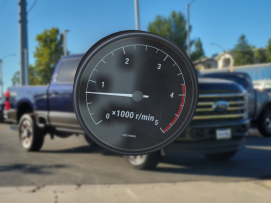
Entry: 750; rpm
